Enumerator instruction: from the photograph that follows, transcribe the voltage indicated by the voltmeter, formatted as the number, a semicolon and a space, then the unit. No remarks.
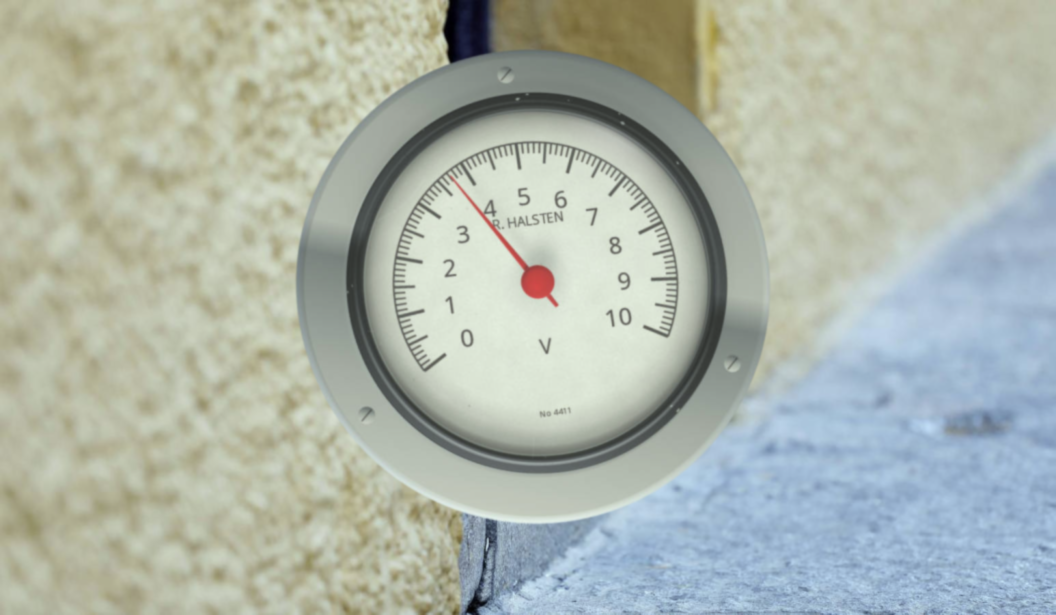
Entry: 3.7; V
